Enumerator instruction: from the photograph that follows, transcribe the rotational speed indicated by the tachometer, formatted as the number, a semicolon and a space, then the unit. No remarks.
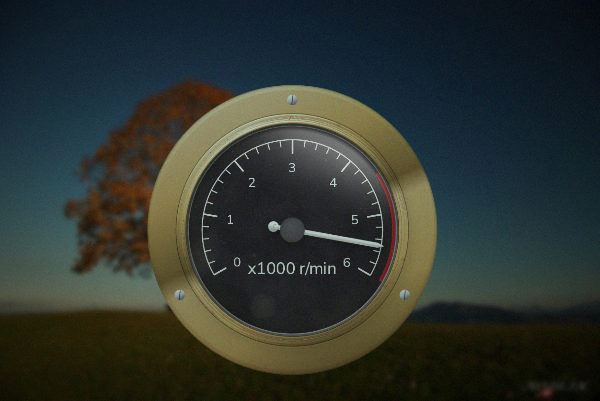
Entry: 5500; rpm
